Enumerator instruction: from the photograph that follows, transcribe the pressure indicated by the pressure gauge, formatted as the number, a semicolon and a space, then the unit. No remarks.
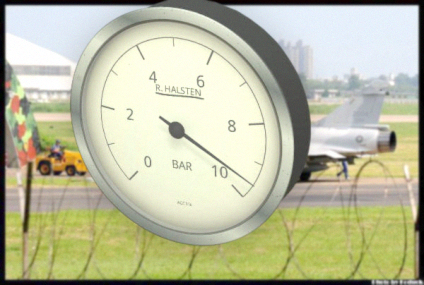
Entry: 9.5; bar
